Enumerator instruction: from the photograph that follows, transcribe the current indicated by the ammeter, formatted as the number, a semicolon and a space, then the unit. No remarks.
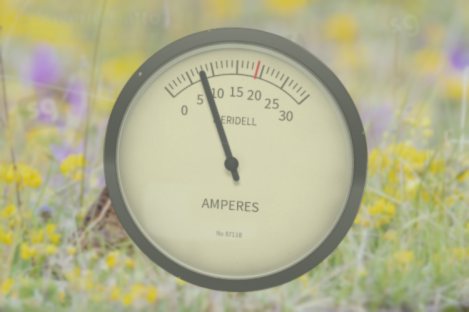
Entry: 8; A
